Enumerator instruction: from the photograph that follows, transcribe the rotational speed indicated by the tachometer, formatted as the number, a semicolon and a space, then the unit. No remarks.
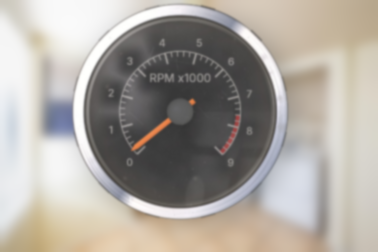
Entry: 200; rpm
